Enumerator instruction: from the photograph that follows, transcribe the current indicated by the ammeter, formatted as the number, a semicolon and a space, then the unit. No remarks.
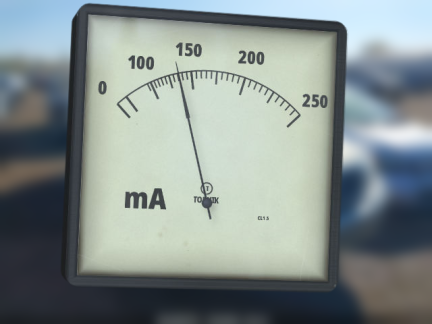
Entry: 135; mA
